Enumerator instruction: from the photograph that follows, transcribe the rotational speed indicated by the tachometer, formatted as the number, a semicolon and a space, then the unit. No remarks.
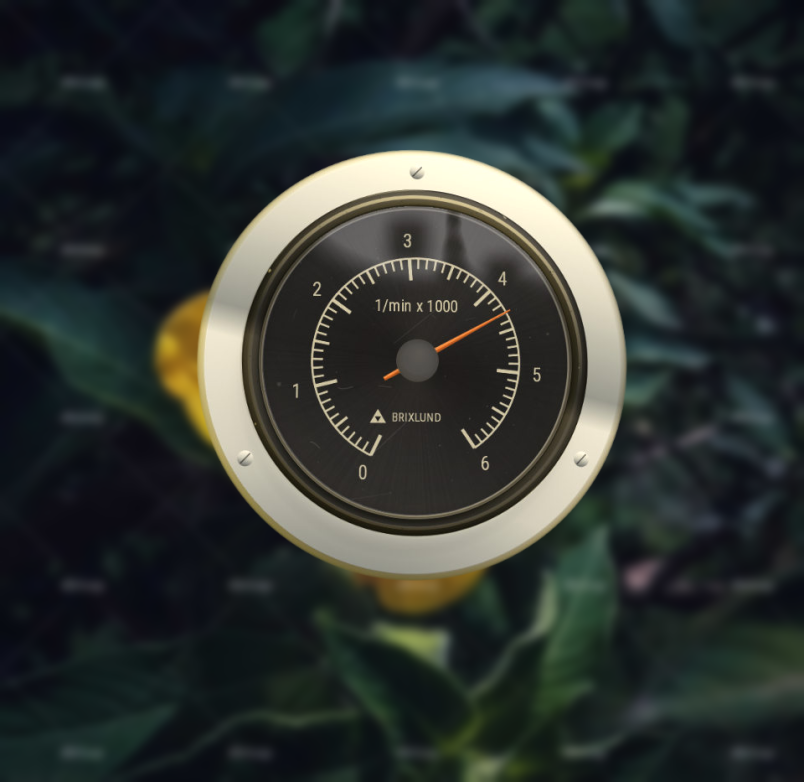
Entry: 4300; rpm
